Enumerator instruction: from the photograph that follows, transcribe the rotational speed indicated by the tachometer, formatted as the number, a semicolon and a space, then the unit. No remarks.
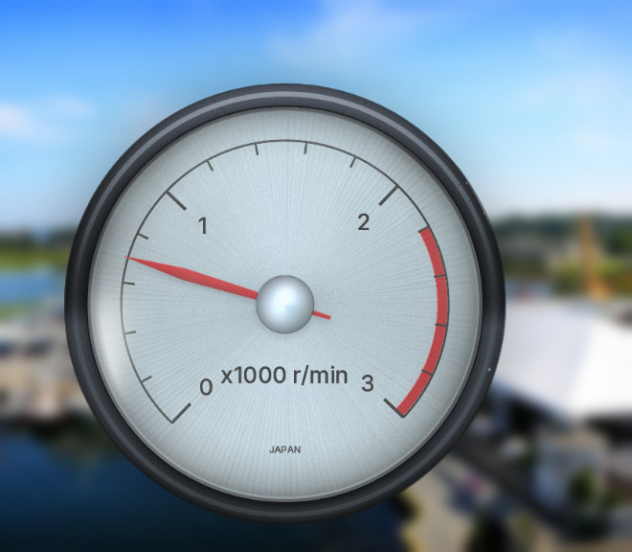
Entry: 700; rpm
